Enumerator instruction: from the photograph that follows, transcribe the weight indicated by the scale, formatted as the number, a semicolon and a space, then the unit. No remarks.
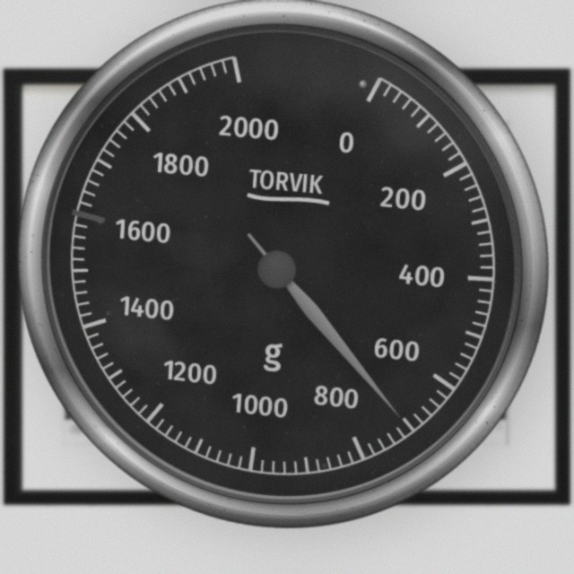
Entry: 700; g
